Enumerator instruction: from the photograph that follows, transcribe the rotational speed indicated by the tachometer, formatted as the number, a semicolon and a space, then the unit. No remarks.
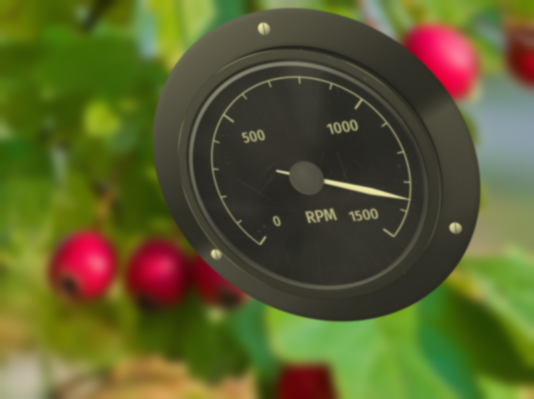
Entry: 1350; rpm
